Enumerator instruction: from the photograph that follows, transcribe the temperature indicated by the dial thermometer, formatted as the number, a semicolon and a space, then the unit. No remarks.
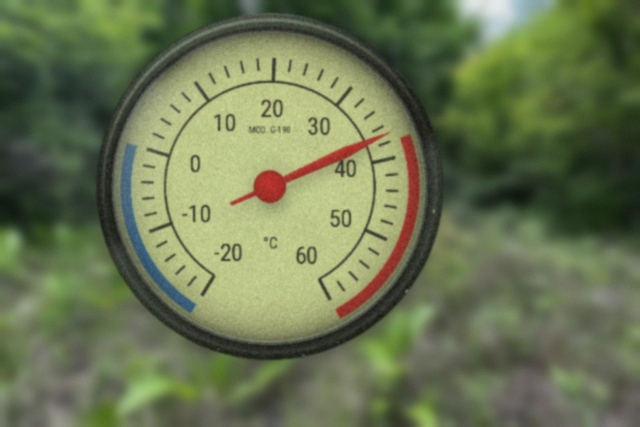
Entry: 37; °C
